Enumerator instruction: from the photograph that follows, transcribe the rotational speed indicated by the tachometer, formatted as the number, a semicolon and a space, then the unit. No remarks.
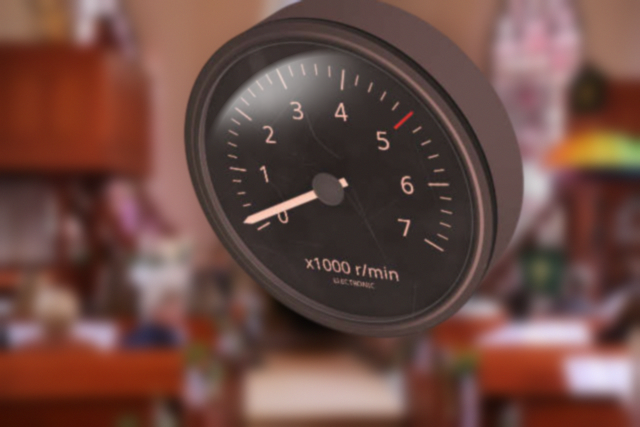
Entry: 200; rpm
